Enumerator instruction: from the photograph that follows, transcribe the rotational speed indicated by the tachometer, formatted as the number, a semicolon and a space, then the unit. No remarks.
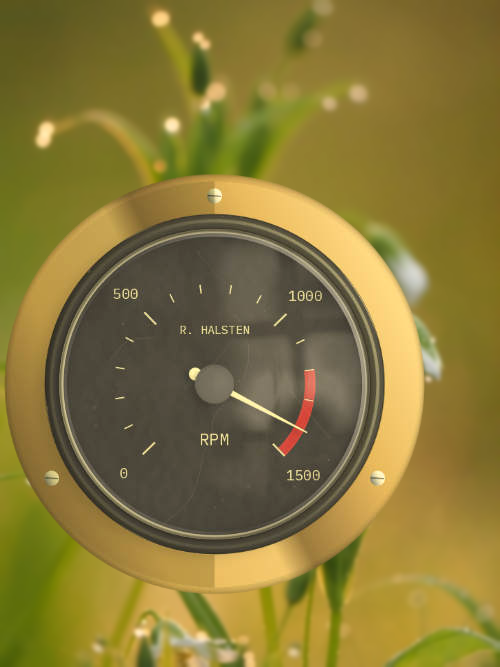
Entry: 1400; rpm
